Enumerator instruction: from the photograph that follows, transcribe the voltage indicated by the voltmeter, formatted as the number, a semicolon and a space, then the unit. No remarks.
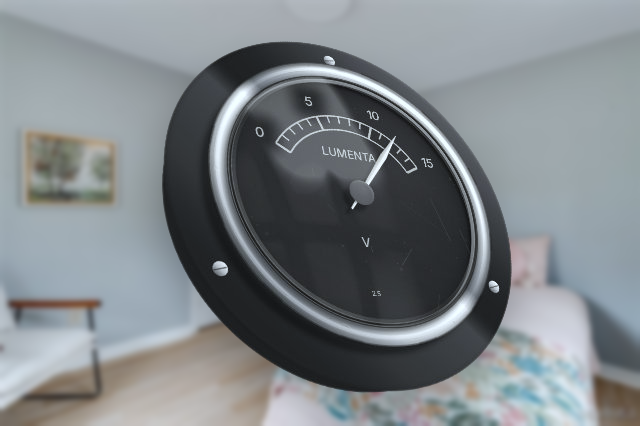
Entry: 12; V
